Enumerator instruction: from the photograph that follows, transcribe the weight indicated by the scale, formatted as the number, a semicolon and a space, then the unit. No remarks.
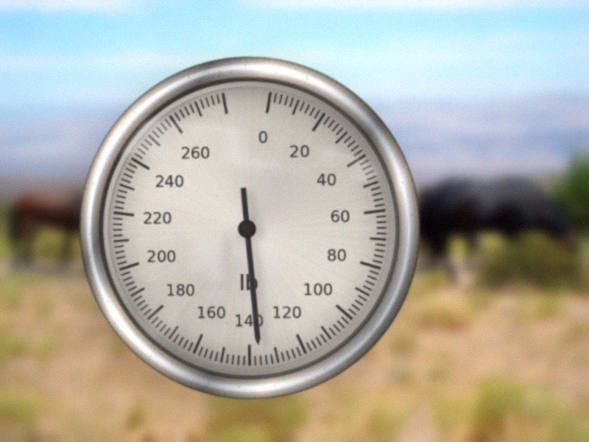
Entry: 136; lb
